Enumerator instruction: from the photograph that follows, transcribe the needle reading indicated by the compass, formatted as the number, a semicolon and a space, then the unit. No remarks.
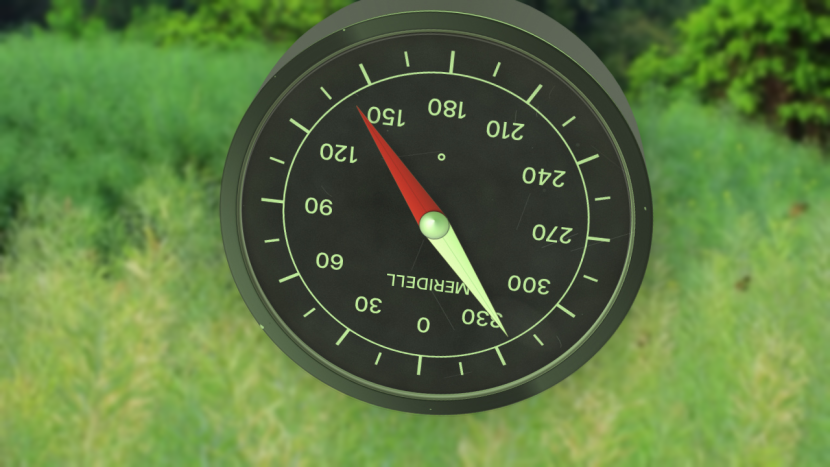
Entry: 142.5; °
